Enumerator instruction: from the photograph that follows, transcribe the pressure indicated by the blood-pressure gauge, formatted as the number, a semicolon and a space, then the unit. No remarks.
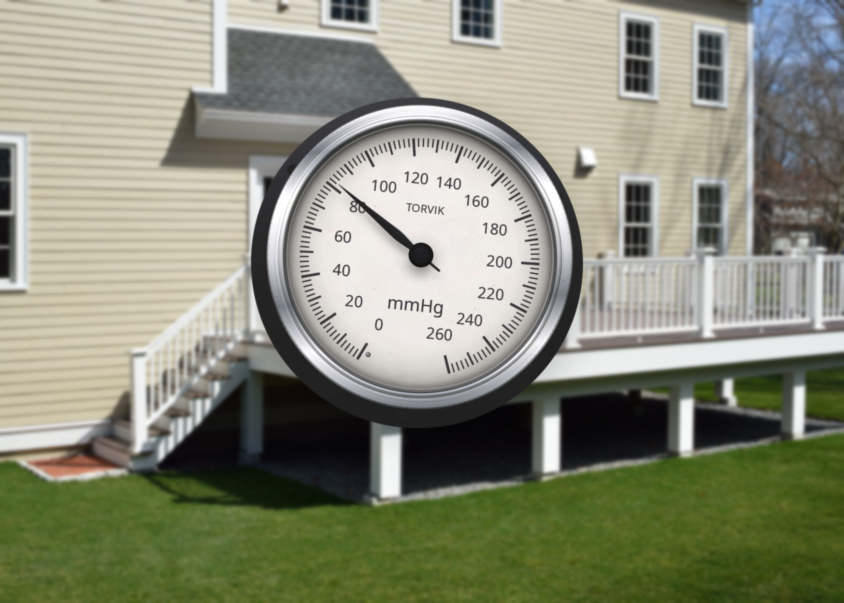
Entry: 82; mmHg
